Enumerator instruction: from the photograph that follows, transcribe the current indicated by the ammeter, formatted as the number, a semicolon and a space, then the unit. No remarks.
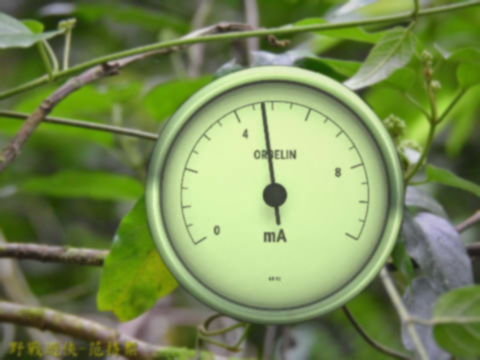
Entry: 4.75; mA
